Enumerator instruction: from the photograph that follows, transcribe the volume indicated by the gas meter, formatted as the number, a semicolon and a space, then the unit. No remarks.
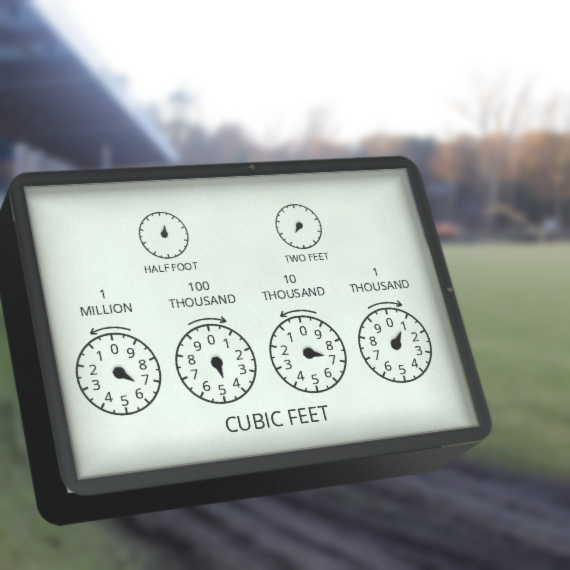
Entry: 647100; ft³
